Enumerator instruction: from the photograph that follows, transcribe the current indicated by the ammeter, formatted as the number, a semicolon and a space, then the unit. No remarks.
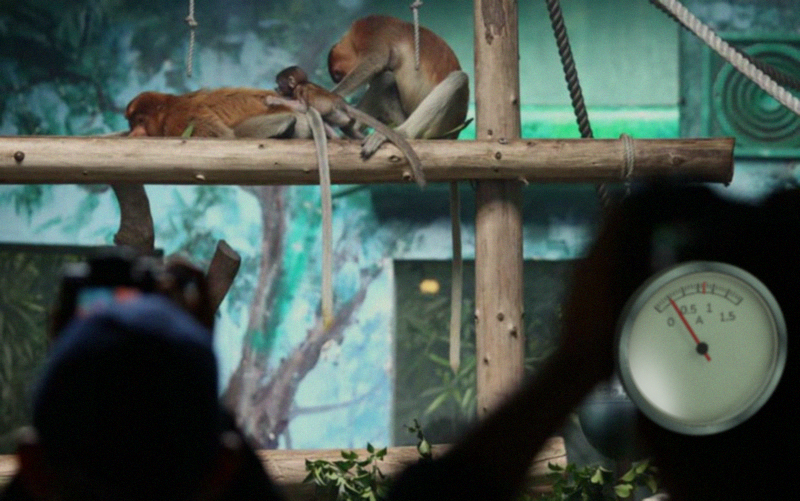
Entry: 0.25; A
